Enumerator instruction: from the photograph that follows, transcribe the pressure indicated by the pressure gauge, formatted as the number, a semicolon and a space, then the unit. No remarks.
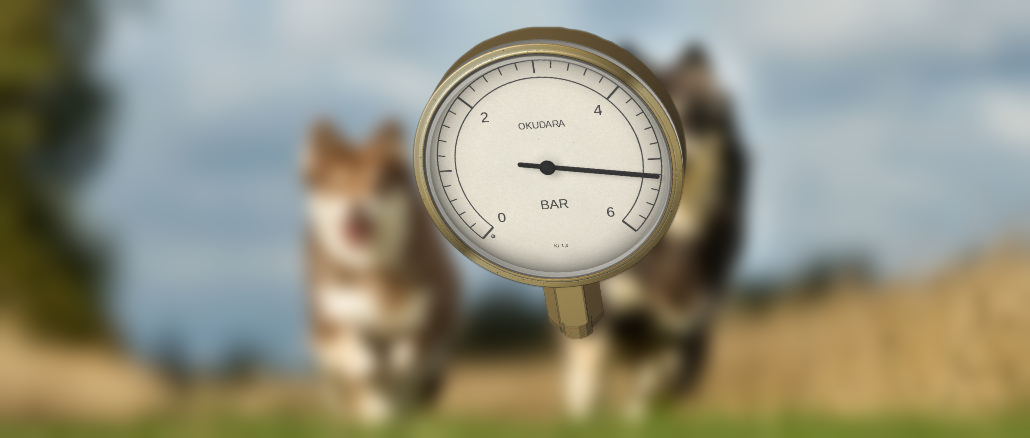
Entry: 5.2; bar
